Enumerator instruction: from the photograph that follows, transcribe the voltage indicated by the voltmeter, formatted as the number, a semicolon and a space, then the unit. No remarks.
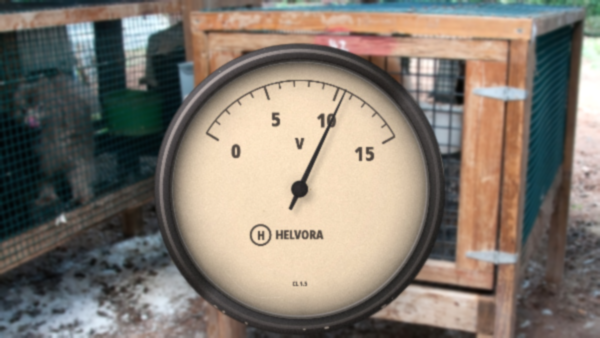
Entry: 10.5; V
